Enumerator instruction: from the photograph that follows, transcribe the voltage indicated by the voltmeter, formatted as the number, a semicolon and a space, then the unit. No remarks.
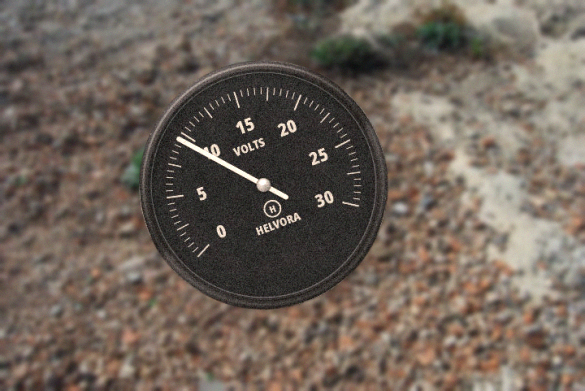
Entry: 9.5; V
